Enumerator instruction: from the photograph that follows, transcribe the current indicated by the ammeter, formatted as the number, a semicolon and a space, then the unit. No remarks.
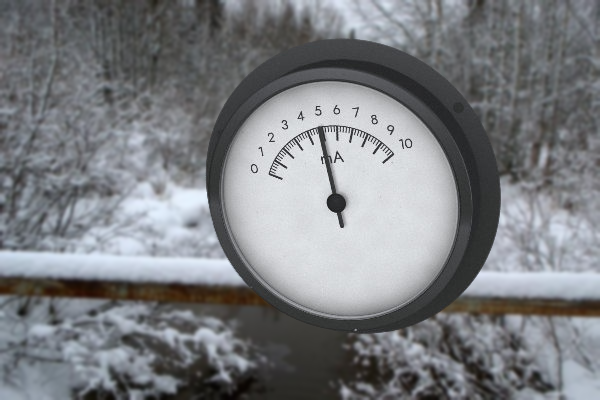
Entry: 5; mA
